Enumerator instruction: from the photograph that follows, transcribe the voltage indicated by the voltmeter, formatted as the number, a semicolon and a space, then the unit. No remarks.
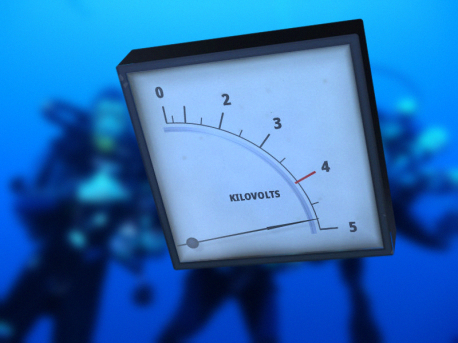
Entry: 4.75; kV
